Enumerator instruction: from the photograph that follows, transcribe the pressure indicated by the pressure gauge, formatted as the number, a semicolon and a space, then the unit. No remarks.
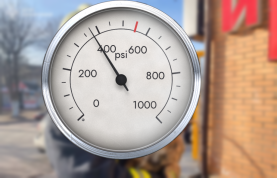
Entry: 375; psi
